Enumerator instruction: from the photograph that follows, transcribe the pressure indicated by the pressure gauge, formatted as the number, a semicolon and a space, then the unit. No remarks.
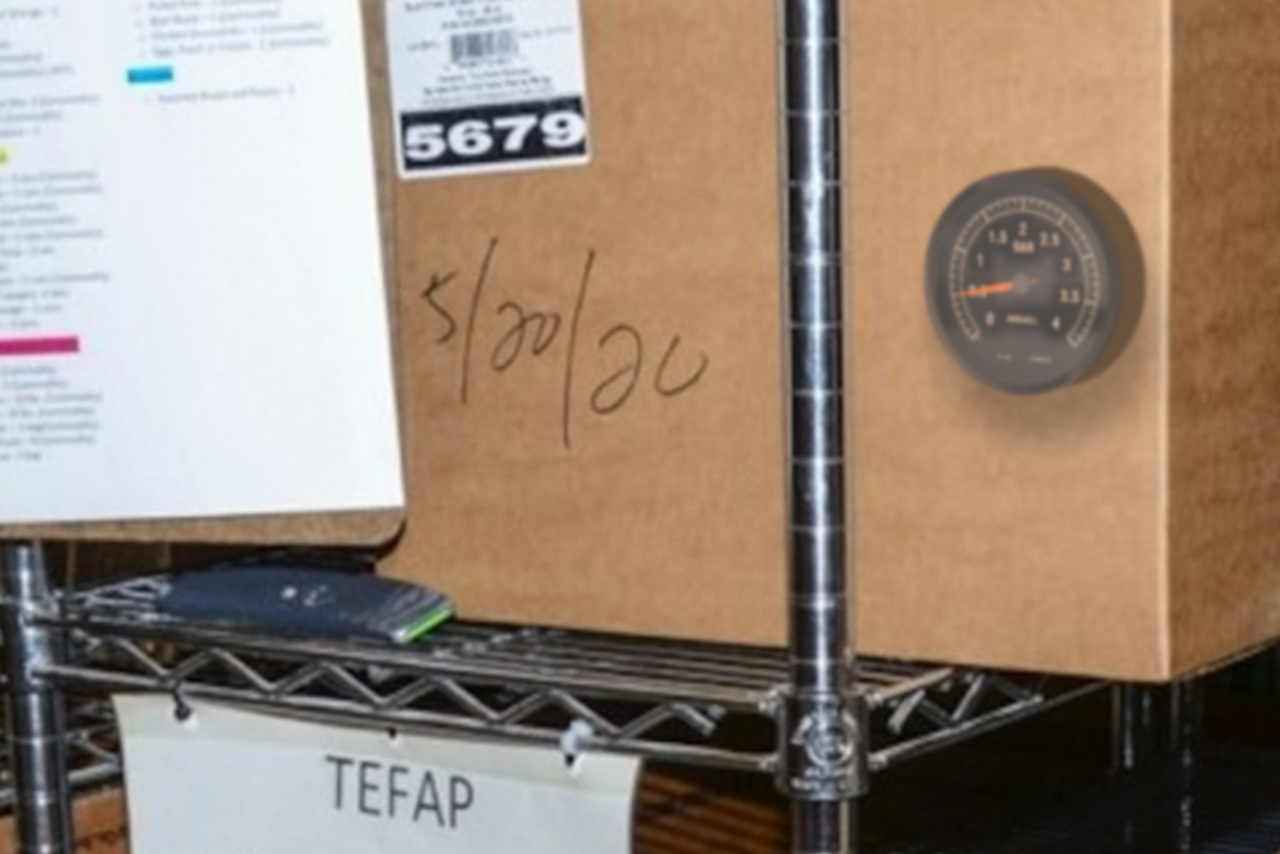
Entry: 0.5; bar
